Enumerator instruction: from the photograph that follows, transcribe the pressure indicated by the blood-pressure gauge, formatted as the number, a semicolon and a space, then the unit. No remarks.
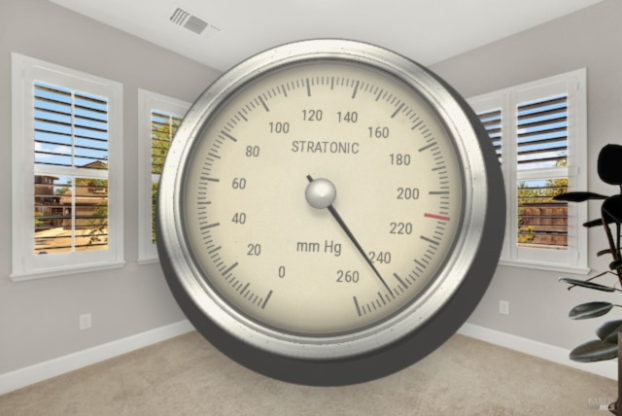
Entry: 246; mmHg
